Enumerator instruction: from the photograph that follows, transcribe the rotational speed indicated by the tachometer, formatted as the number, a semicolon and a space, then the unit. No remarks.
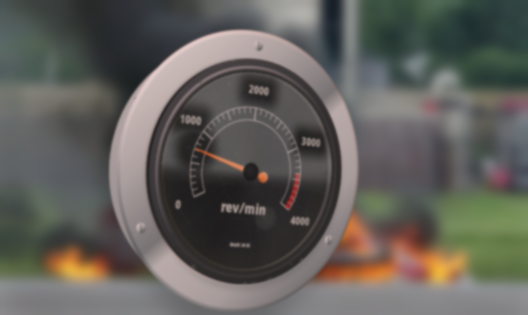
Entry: 700; rpm
